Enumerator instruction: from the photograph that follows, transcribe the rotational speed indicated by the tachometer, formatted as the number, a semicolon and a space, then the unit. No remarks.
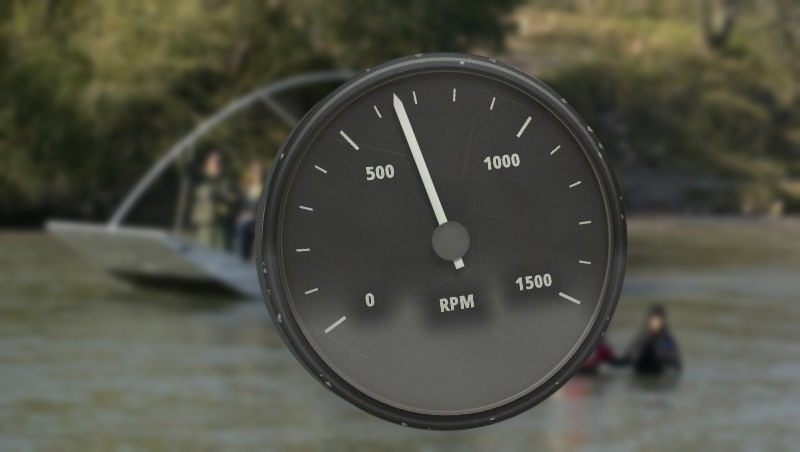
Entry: 650; rpm
